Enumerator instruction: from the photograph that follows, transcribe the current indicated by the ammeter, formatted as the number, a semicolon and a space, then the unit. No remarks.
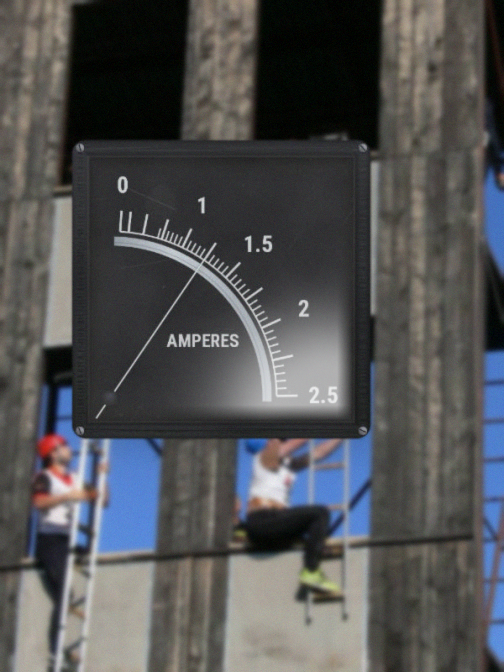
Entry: 1.25; A
